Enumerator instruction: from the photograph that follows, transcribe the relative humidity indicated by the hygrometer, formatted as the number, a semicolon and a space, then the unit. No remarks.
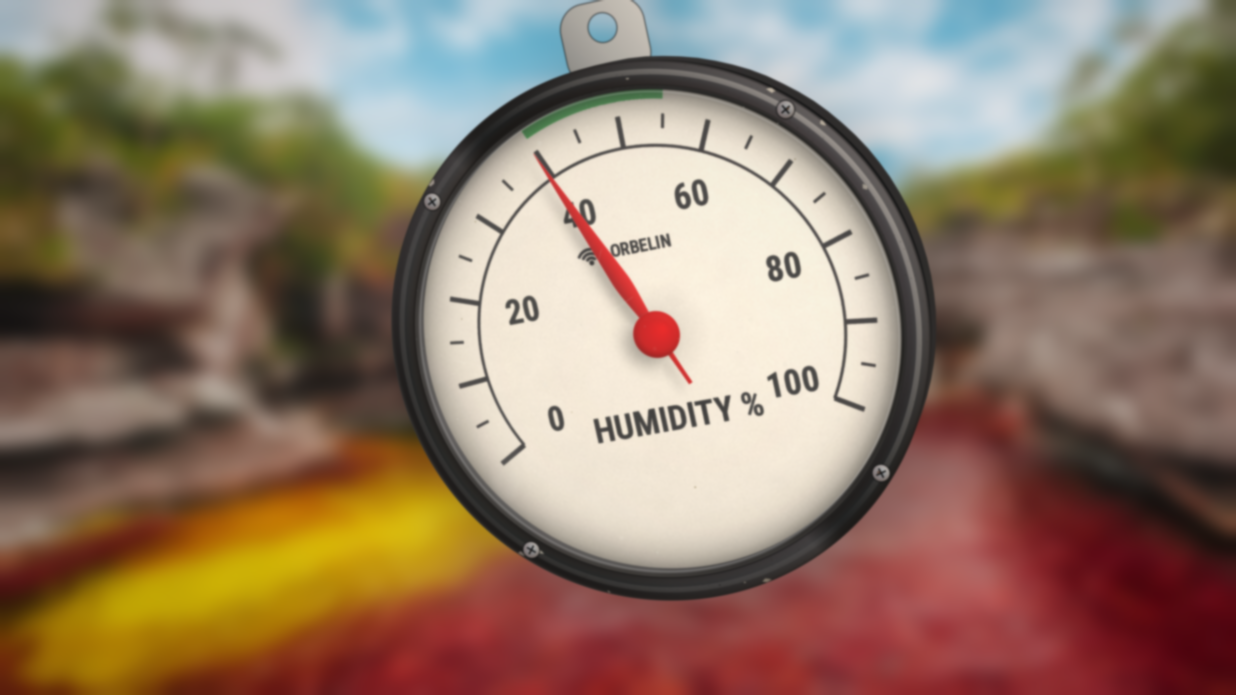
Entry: 40; %
